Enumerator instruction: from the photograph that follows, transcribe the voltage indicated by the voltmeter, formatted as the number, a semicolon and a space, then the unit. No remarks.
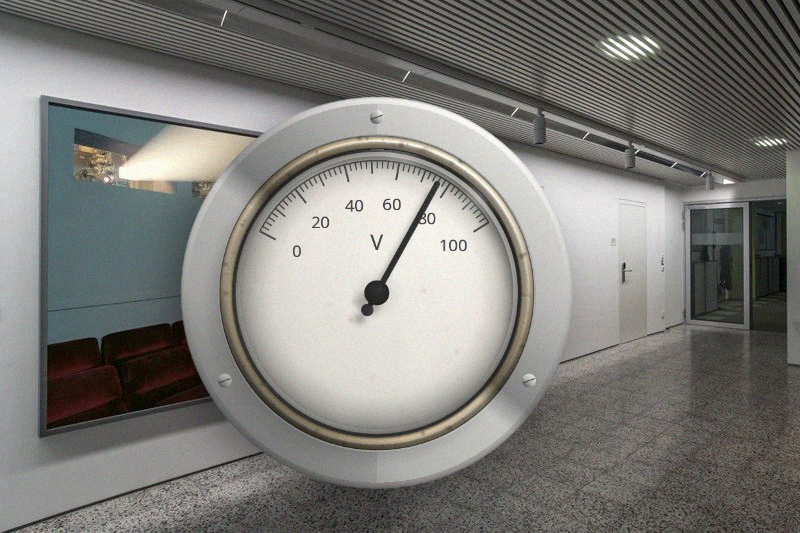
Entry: 76; V
